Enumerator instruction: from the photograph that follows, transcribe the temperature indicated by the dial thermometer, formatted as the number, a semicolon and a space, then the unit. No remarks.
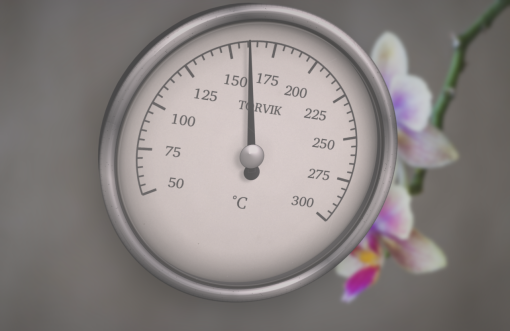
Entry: 160; °C
